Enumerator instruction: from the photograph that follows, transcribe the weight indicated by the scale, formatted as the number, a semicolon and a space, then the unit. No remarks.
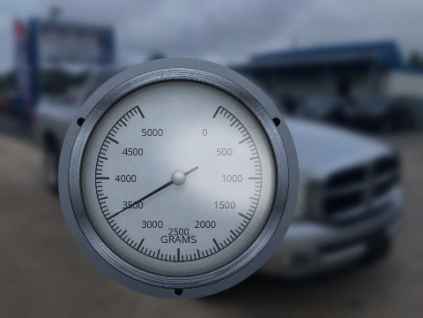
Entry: 3500; g
